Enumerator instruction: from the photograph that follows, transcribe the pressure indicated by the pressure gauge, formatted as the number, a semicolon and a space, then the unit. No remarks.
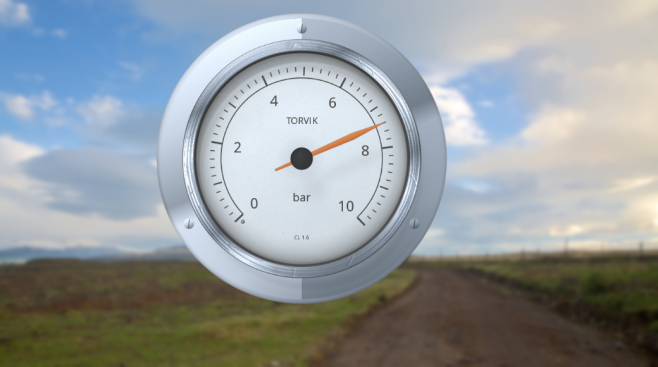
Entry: 7.4; bar
